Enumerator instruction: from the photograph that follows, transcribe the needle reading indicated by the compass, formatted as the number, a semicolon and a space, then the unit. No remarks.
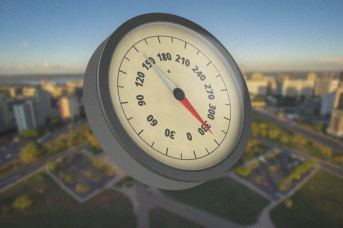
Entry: 330; °
